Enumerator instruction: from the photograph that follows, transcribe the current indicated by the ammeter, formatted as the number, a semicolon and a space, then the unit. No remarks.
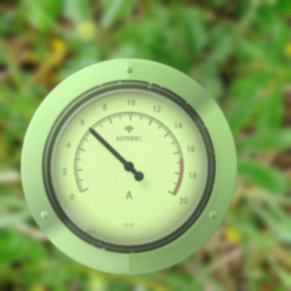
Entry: 6; A
